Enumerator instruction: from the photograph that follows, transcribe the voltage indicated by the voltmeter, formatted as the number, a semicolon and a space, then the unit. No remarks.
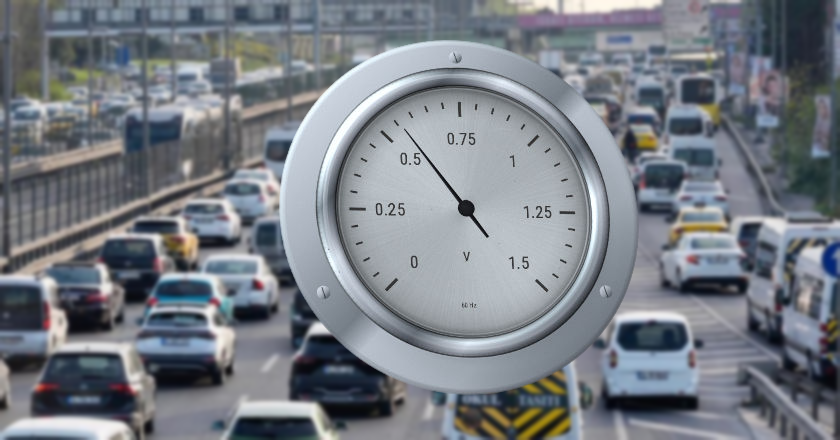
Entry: 0.55; V
